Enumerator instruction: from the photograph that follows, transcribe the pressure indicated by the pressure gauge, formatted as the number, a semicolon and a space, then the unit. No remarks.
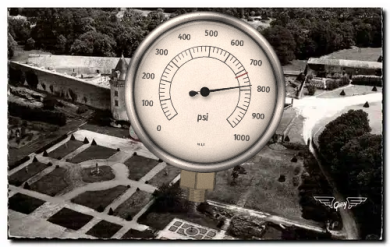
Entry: 780; psi
